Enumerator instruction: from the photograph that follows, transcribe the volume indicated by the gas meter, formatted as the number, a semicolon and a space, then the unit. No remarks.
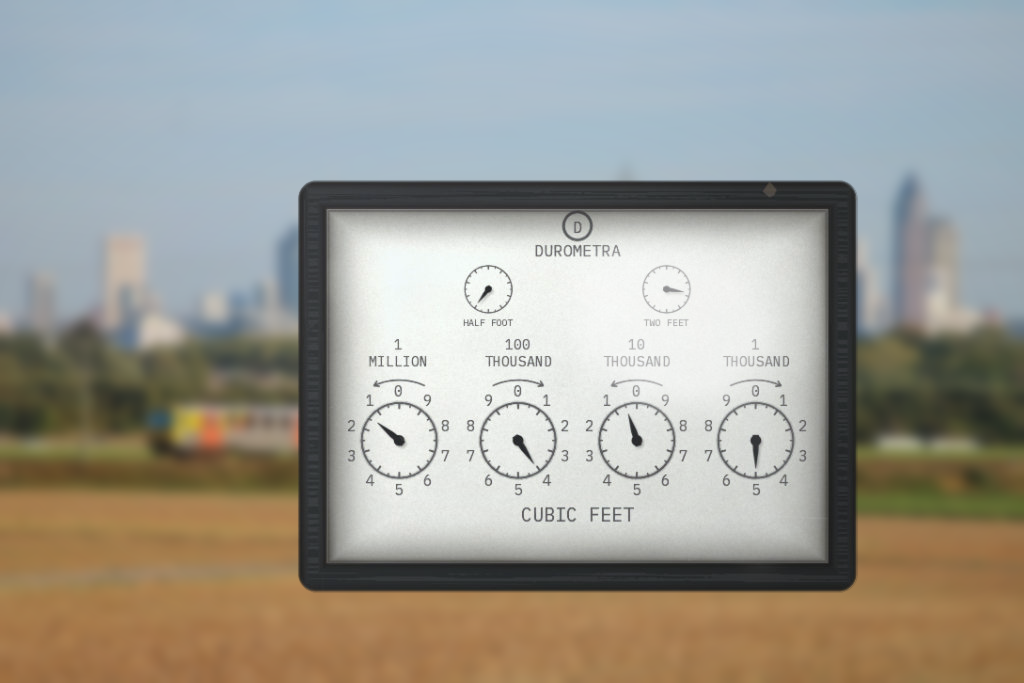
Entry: 140500; ft³
